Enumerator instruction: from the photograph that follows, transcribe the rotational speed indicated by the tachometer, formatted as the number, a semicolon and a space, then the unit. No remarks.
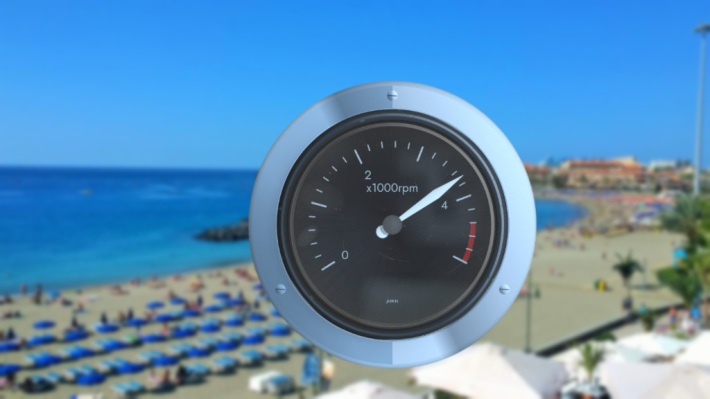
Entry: 3700; rpm
